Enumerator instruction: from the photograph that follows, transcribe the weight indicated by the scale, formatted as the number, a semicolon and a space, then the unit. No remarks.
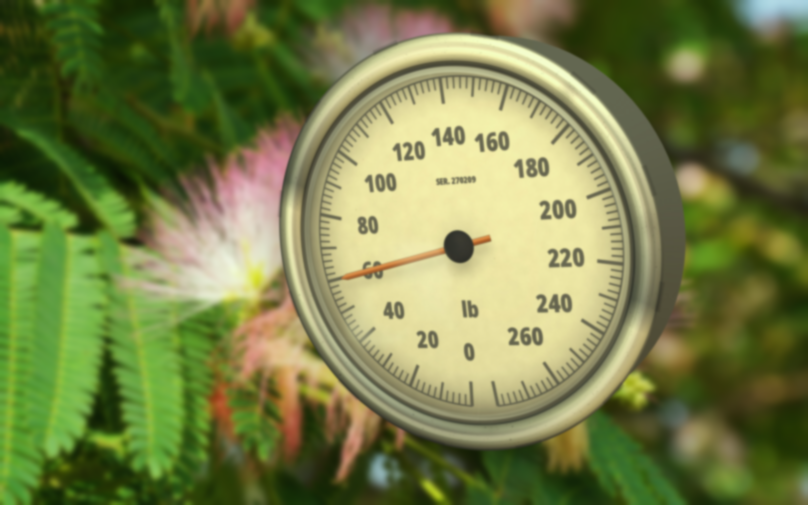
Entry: 60; lb
